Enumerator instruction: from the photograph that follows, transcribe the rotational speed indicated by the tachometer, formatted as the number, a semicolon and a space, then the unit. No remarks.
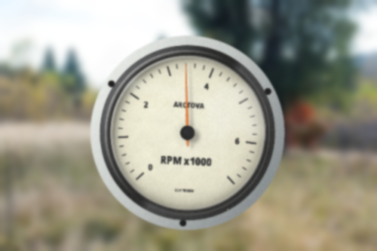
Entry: 3400; rpm
